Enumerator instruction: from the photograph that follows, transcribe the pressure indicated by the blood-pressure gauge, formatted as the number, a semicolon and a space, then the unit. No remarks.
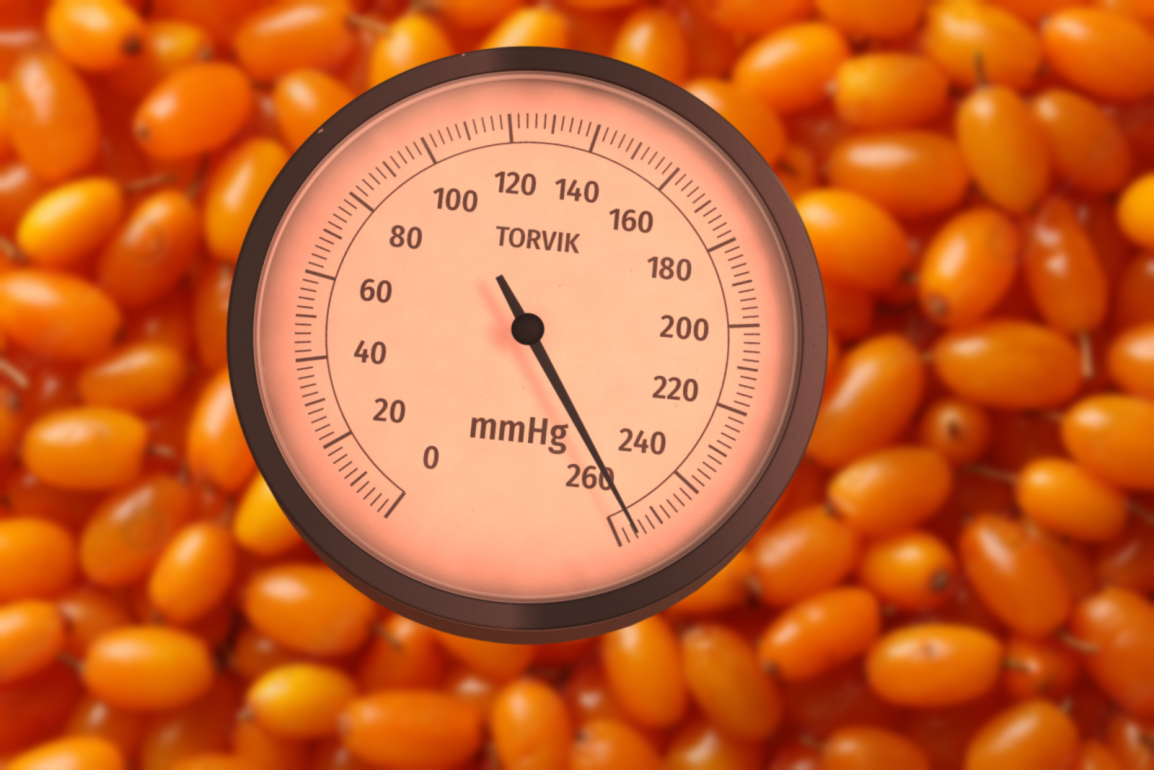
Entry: 256; mmHg
